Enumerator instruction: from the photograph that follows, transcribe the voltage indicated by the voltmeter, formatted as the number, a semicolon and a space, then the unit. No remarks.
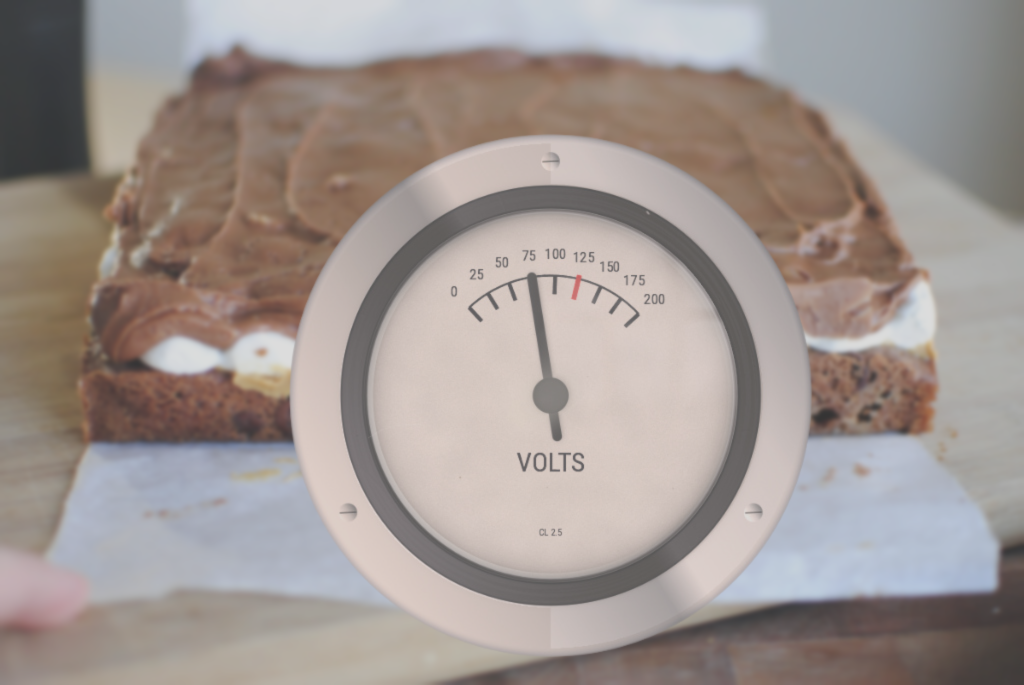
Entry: 75; V
